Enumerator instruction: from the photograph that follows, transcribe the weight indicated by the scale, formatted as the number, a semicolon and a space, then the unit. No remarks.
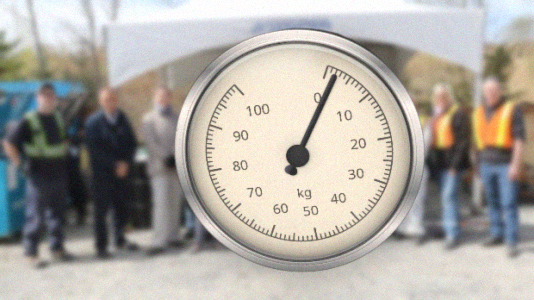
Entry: 2; kg
